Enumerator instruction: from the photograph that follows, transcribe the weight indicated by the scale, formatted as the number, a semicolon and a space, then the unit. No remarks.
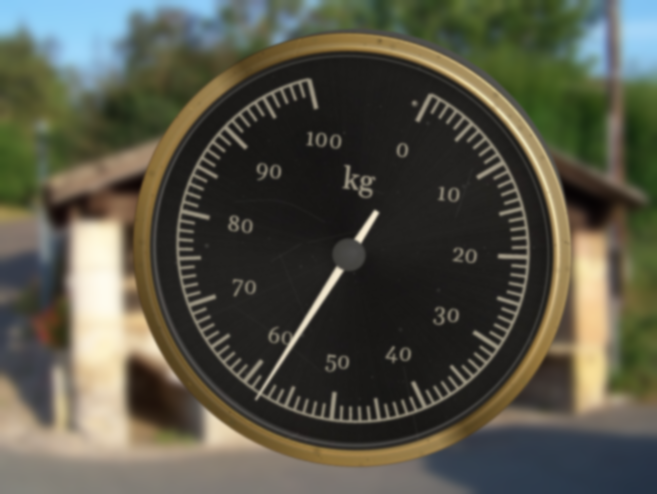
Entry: 58; kg
